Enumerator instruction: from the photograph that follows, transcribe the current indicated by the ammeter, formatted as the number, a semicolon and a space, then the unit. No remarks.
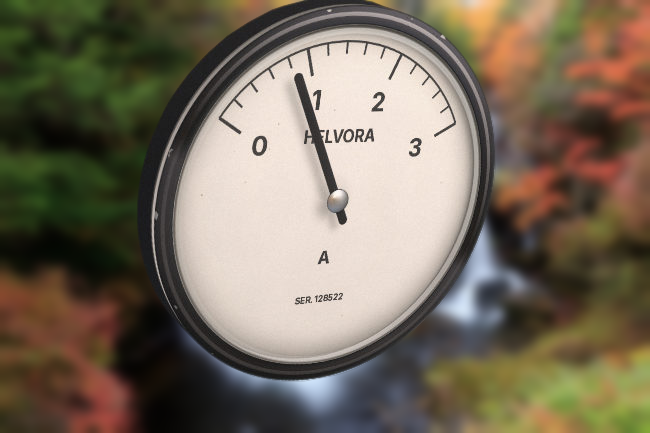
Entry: 0.8; A
